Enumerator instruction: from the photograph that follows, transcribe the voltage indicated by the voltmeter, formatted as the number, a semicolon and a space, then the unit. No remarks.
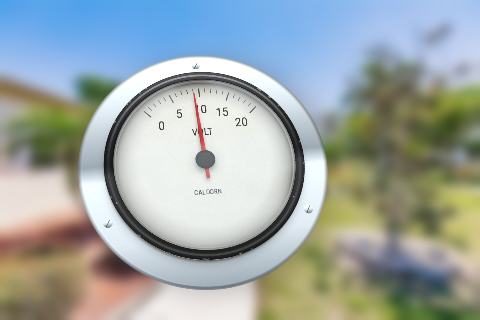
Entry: 9; V
